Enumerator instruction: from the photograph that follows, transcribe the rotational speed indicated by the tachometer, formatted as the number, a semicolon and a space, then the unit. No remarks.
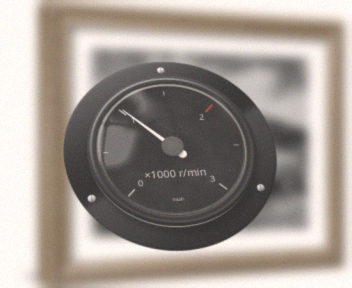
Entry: 1000; rpm
